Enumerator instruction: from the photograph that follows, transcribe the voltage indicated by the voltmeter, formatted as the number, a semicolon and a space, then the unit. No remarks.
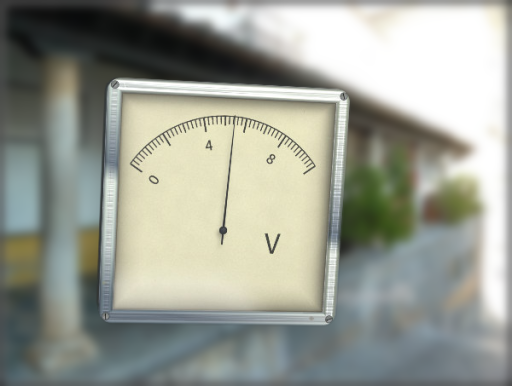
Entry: 5.4; V
